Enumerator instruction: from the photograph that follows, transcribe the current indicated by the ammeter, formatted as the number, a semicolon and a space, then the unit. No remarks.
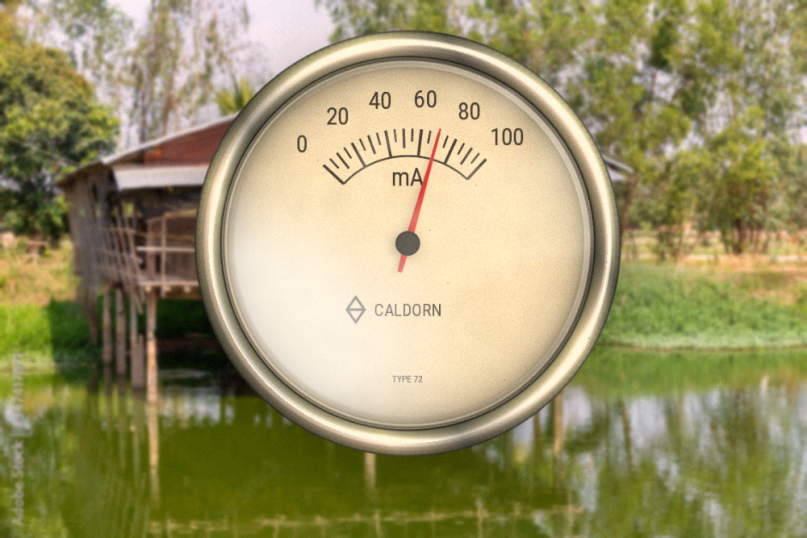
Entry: 70; mA
